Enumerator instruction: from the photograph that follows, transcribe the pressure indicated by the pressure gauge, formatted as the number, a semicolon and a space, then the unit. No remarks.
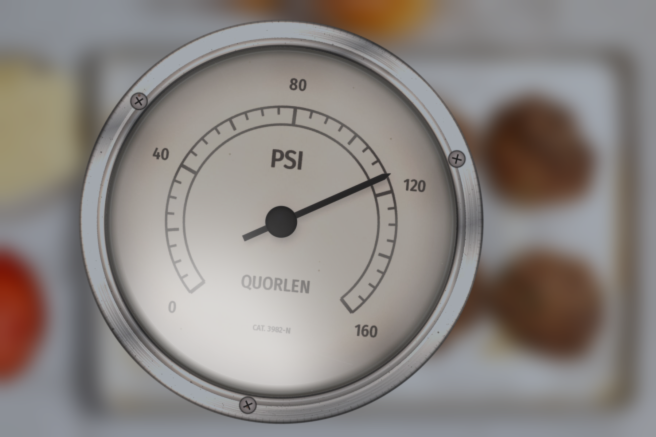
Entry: 115; psi
